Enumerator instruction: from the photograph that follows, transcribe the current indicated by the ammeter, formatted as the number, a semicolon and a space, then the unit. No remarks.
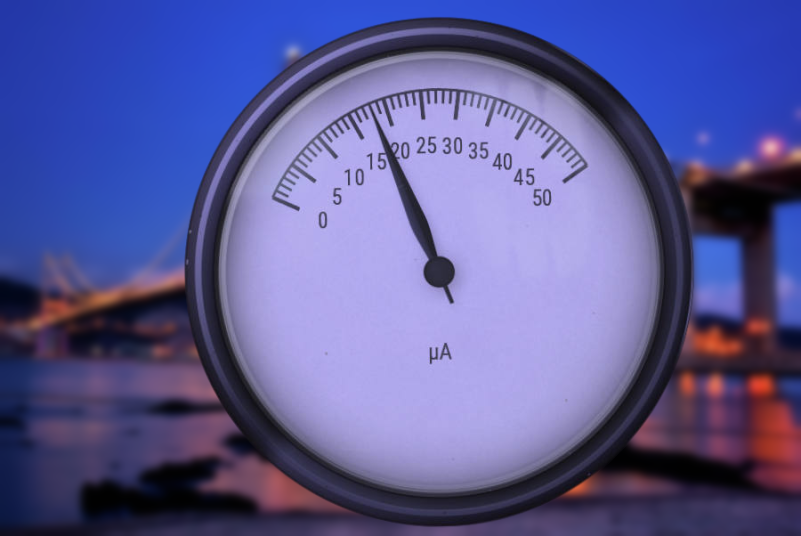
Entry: 18; µA
